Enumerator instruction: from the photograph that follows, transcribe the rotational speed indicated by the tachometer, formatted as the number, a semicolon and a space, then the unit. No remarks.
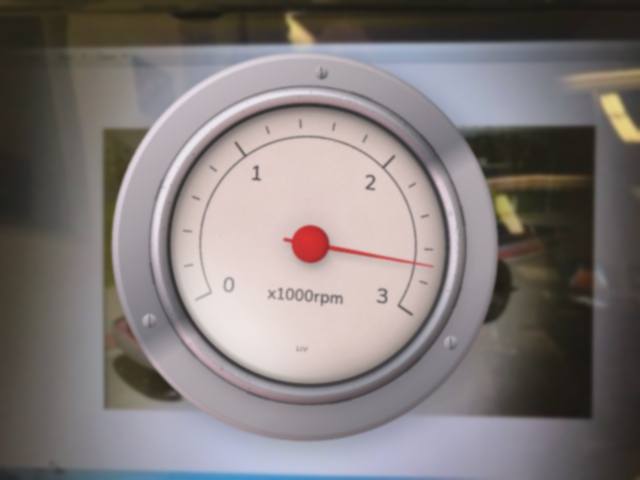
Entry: 2700; rpm
